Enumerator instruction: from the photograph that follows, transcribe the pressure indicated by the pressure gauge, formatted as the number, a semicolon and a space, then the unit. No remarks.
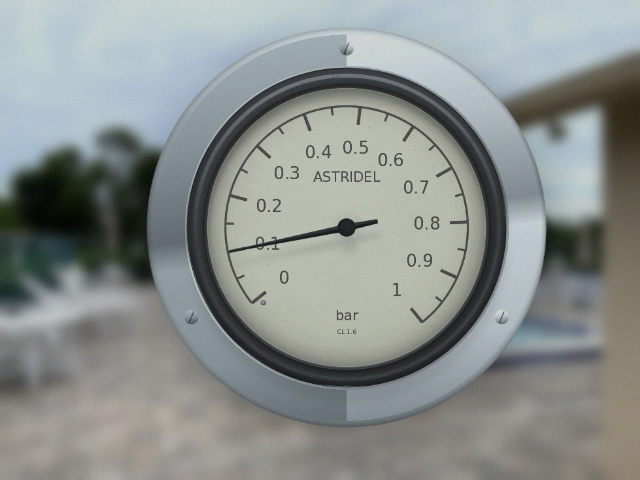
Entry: 0.1; bar
